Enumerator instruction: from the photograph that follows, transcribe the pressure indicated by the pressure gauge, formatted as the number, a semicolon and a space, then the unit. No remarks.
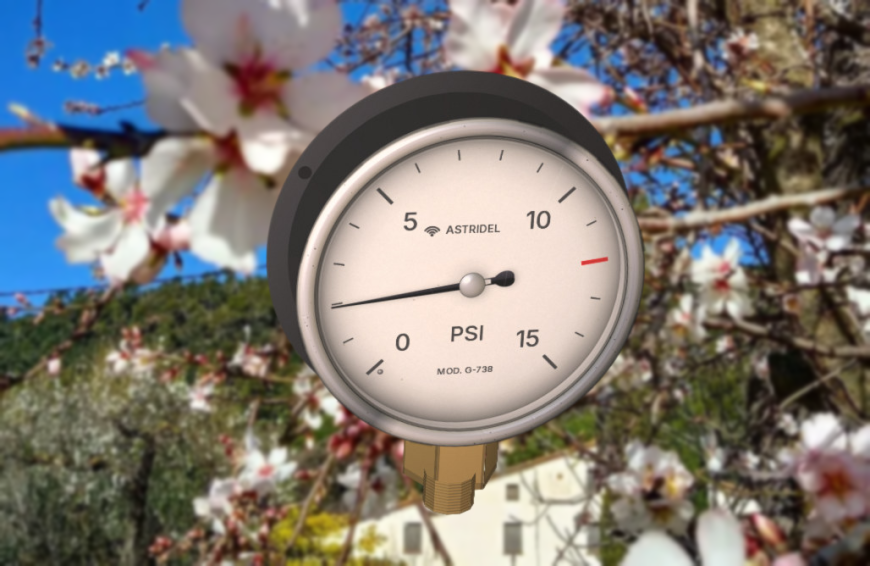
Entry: 2; psi
